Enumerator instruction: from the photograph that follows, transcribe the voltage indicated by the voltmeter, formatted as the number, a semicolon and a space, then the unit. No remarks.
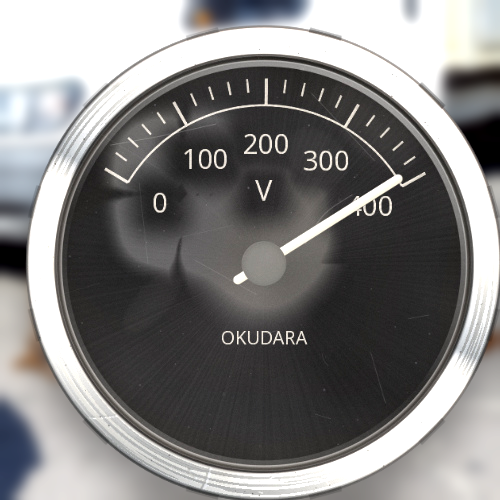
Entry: 390; V
